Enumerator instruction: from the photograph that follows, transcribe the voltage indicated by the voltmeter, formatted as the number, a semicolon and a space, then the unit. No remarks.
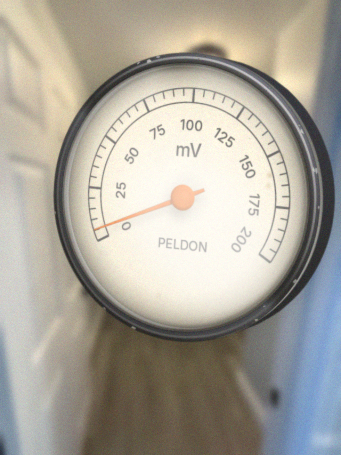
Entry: 5; mV
